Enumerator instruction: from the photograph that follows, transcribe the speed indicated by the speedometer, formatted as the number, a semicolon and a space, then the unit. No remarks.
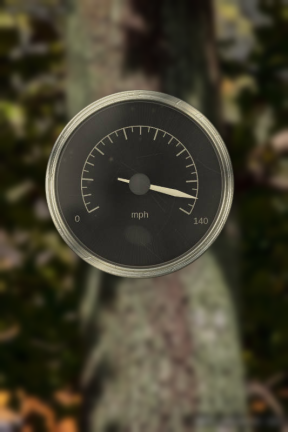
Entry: 130; mph
